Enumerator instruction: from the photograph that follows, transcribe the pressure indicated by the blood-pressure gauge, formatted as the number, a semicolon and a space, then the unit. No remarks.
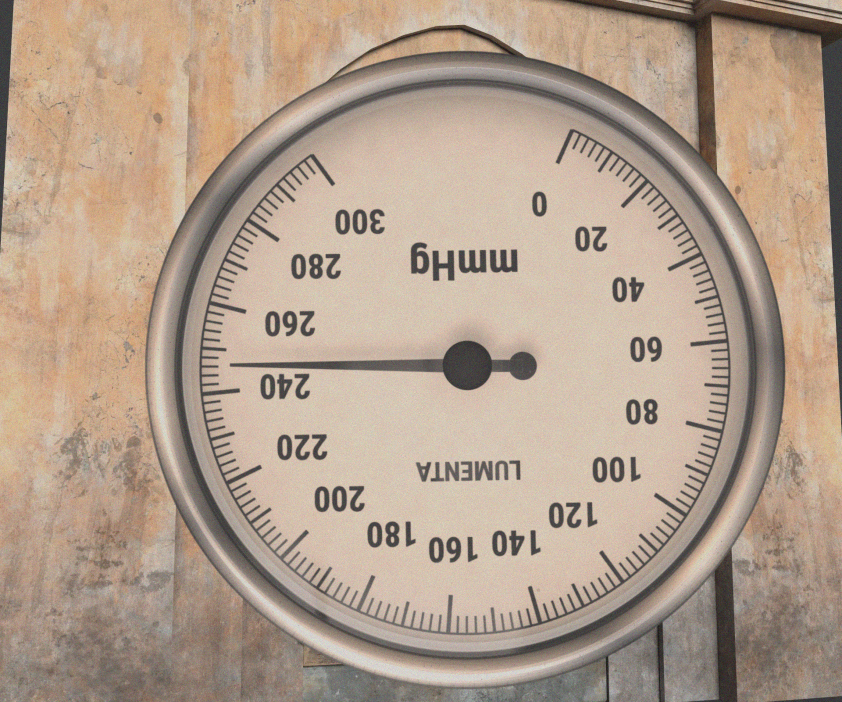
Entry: 246; mmHg
